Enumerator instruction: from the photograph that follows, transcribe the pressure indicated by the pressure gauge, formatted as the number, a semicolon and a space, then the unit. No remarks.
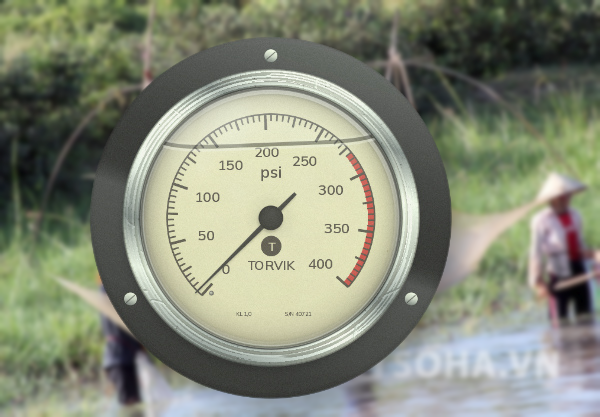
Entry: 5; psi
